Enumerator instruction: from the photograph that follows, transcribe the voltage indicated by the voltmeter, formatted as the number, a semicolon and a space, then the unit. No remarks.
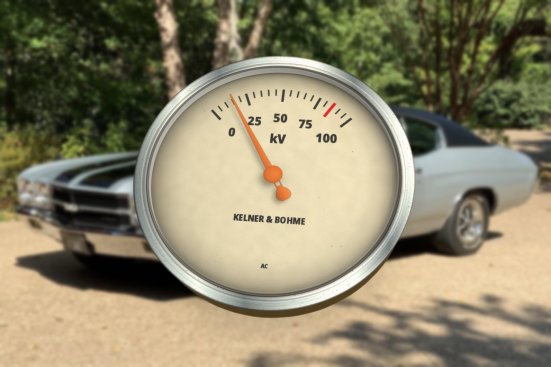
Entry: 15; kV
